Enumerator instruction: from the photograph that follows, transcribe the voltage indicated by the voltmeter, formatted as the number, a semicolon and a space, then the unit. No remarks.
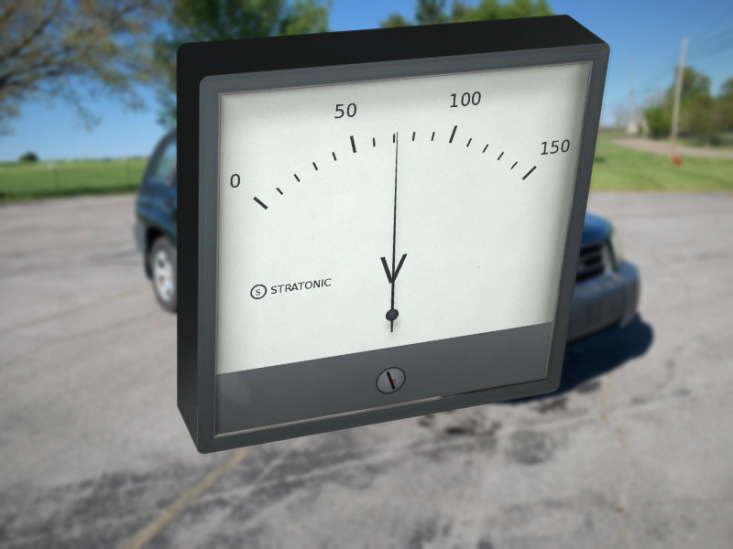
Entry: 70; V
